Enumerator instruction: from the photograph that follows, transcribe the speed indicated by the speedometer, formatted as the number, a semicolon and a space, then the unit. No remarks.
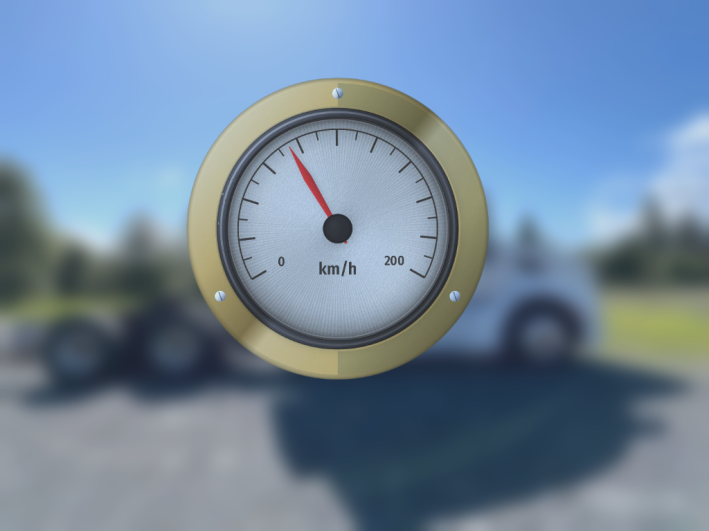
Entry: 75; km/h
